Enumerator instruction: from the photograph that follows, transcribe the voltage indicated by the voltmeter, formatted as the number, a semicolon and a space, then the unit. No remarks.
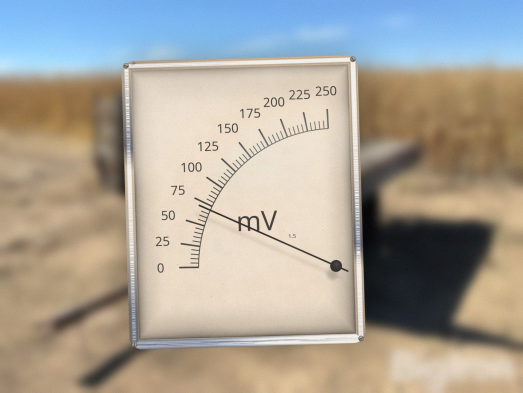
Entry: 70; mV
